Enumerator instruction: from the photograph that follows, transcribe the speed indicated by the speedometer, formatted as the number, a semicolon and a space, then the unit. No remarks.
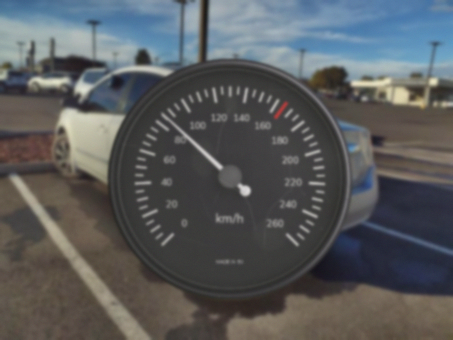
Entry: 85; km/h
